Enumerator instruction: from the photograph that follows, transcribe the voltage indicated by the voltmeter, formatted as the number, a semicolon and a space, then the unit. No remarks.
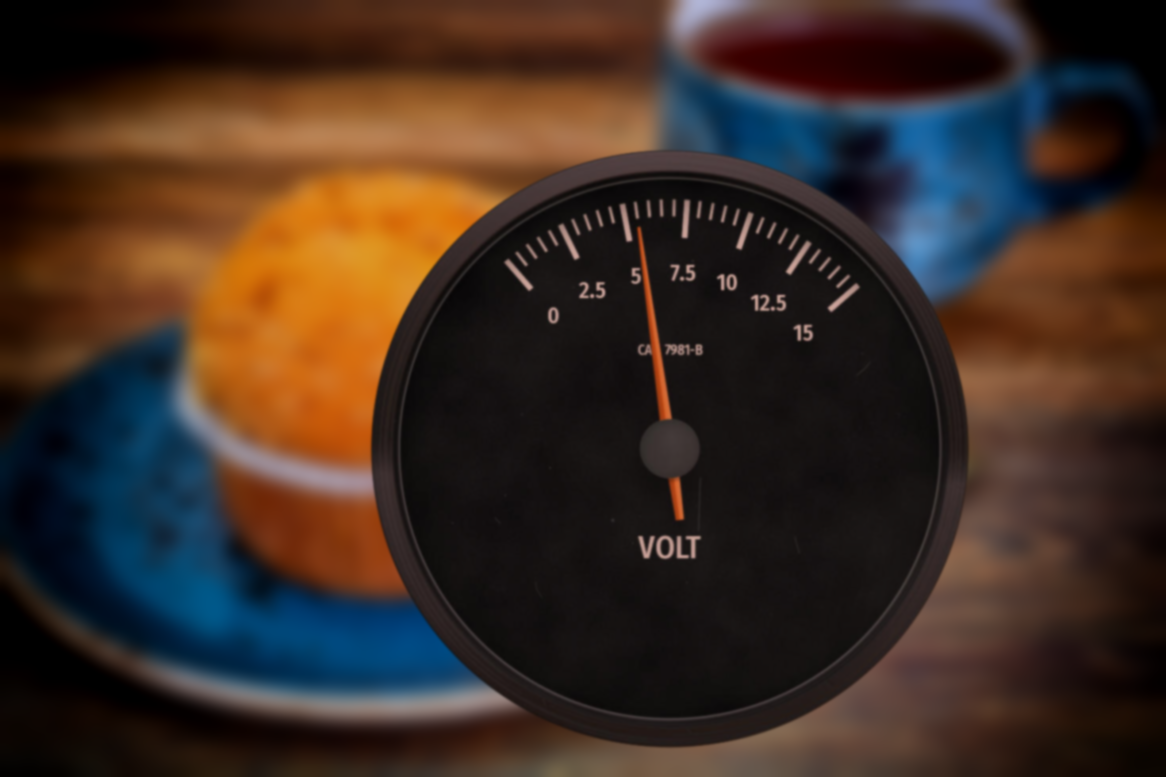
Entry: 5.5; V
